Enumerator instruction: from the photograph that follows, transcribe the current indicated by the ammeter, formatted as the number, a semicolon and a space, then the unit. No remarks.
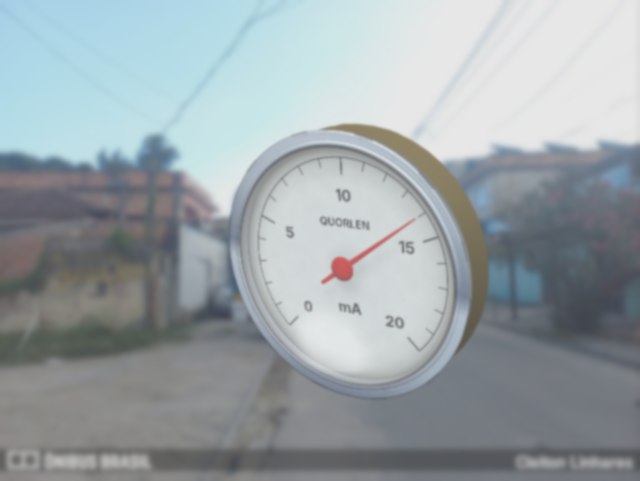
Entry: 14; mA
